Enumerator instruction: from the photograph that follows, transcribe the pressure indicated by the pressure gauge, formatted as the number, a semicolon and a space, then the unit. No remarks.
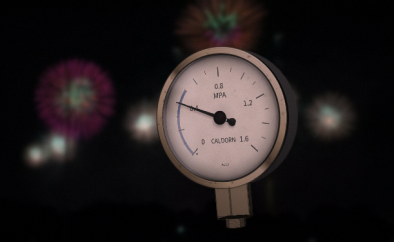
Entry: 0.4; MPa
